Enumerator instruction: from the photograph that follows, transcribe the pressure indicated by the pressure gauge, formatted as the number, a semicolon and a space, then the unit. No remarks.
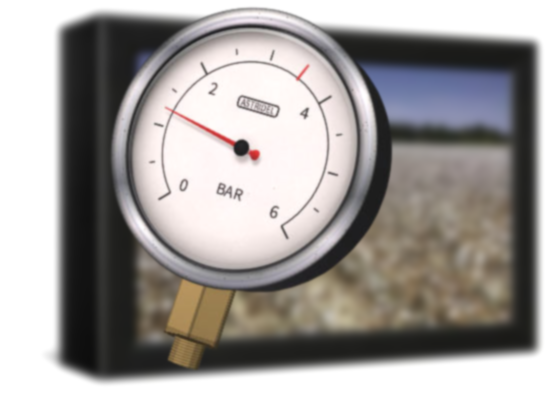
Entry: 1.25; bar
